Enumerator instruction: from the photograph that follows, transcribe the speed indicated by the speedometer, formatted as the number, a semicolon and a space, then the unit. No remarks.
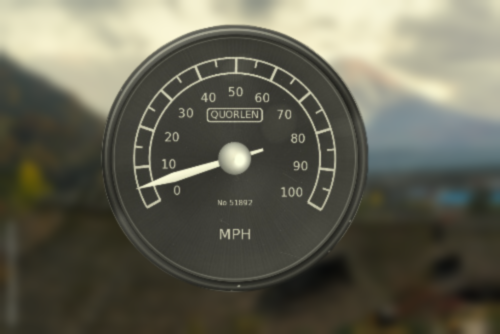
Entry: 5; mph
